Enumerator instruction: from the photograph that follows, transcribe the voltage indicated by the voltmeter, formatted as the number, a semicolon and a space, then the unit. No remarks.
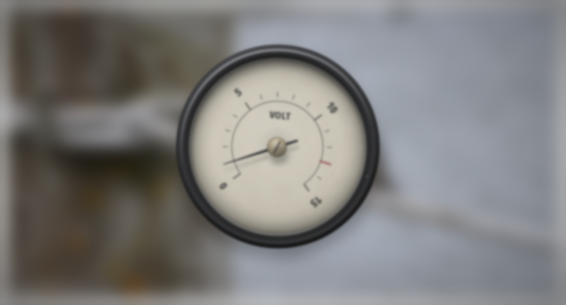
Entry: 1; V
